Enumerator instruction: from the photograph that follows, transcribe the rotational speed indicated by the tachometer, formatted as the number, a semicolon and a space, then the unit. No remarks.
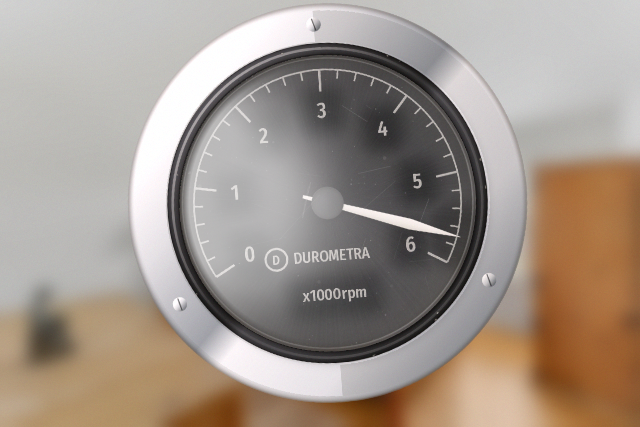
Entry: 5700; rpm
